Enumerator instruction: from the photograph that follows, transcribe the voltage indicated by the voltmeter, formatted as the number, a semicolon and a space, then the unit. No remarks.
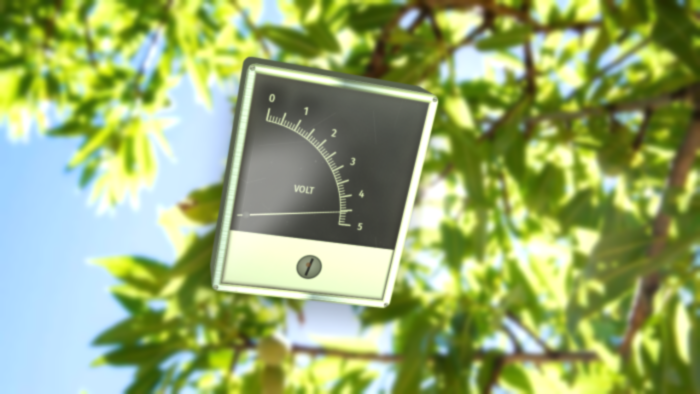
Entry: 4.5; V
